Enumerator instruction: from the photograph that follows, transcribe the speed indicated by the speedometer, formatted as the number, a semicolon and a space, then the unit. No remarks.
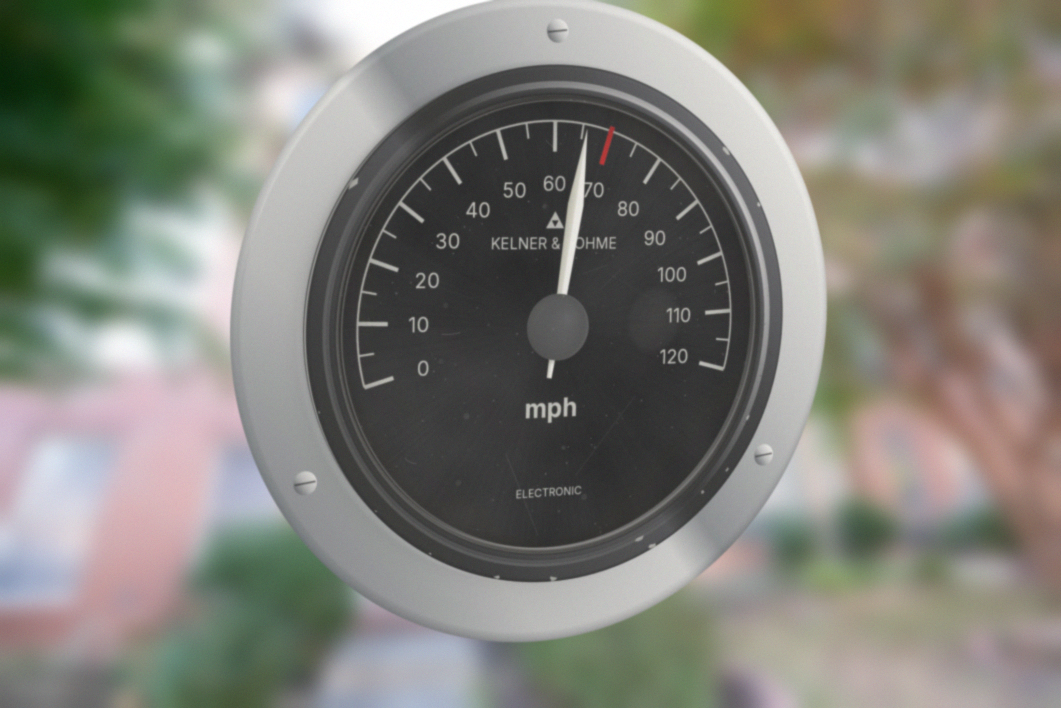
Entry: 65; mph
